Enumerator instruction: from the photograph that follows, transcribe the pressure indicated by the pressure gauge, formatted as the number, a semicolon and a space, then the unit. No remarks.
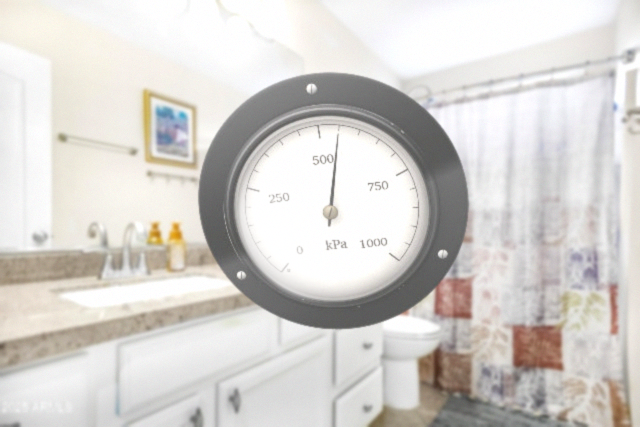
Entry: 550; kPa
